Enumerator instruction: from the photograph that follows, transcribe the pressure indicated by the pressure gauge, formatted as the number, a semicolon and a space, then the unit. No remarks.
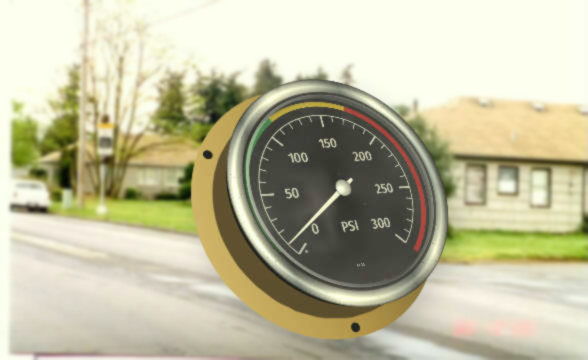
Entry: 10; psi
